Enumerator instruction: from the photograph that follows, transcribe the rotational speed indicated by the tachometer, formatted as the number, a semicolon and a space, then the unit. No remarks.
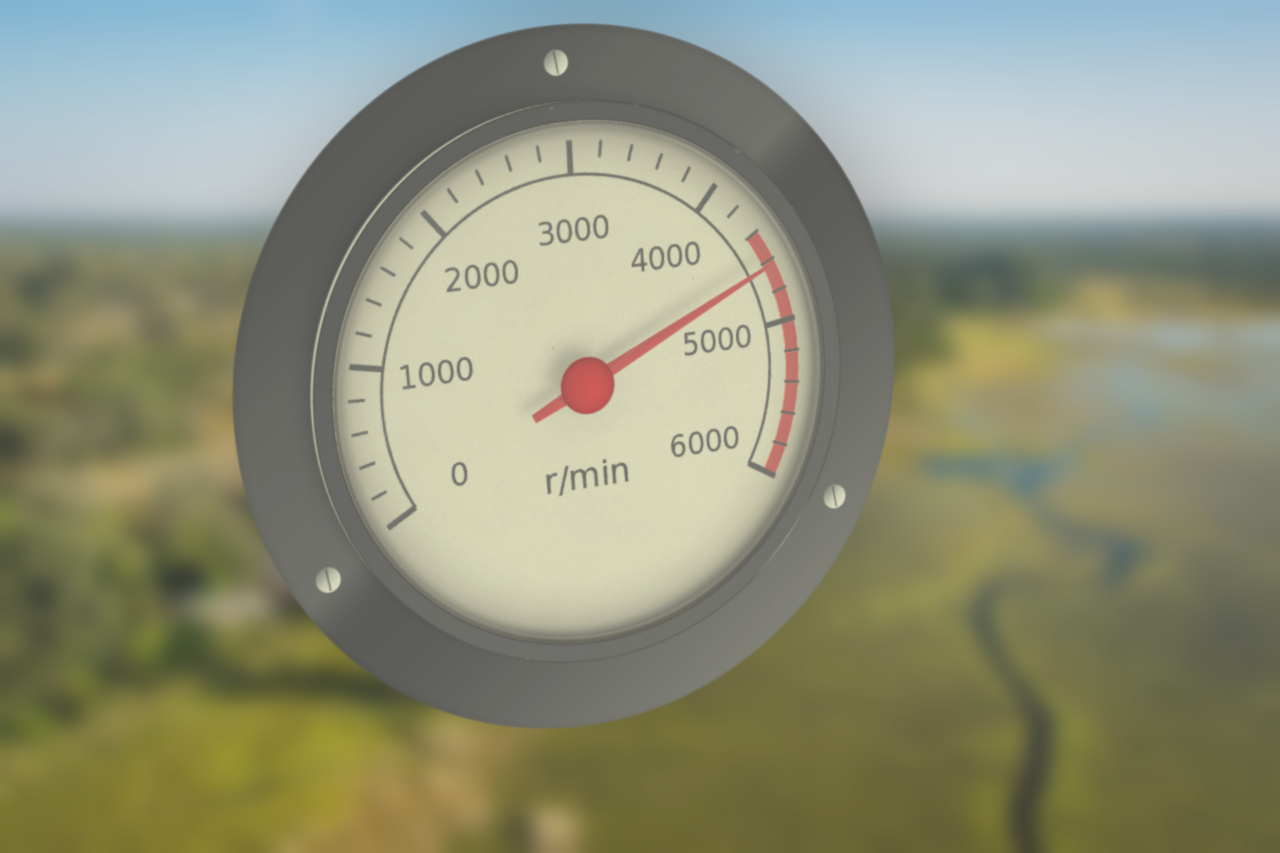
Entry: 4600; rpm
